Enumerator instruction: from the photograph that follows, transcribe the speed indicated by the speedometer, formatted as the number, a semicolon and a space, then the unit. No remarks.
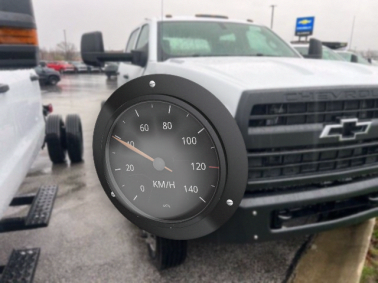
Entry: 40; km/h
